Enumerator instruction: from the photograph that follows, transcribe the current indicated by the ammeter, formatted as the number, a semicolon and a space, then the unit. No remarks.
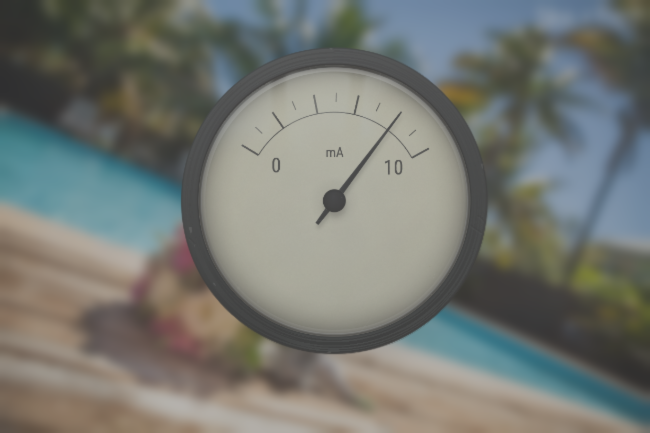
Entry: 8; mA
